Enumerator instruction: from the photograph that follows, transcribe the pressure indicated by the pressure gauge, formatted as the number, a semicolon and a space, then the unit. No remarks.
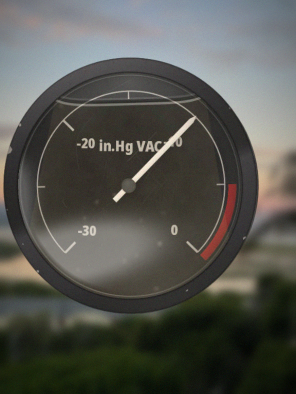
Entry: -10; inHg
